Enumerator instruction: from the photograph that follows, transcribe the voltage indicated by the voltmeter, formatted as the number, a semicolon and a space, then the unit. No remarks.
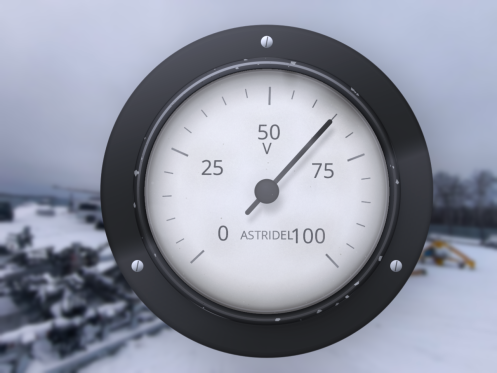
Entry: 65; V
